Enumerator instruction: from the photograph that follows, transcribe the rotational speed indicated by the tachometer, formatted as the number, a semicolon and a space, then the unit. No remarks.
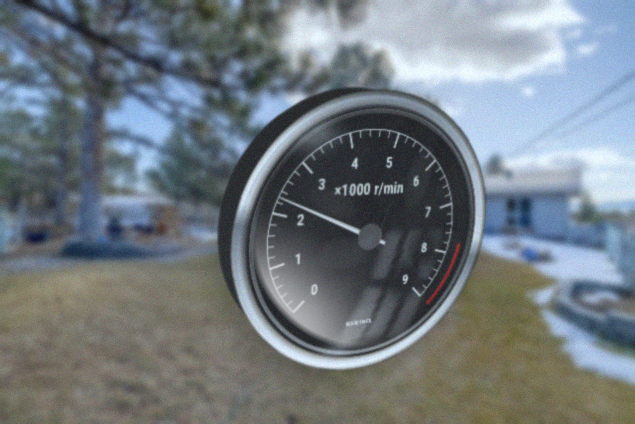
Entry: 2300; rpm
